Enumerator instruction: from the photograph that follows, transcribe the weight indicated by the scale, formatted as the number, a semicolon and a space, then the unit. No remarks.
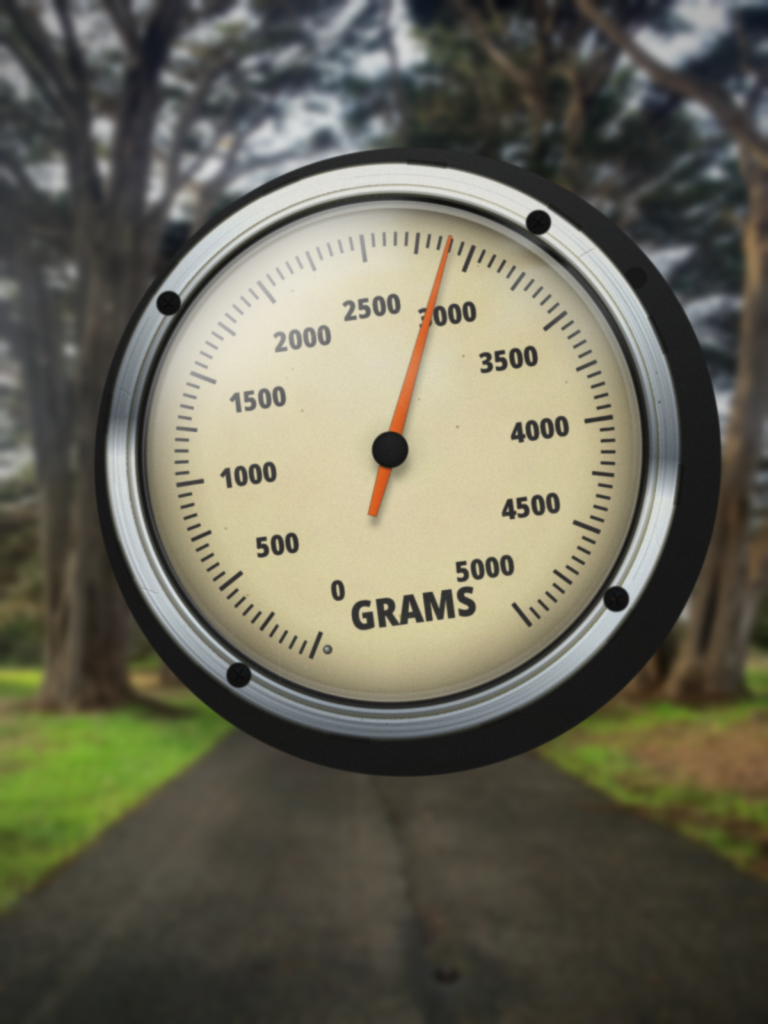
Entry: 2900; g
